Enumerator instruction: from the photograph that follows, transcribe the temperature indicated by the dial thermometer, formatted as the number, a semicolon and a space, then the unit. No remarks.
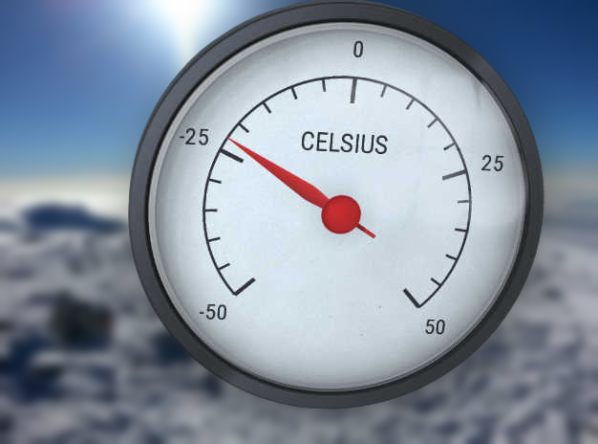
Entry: -22.5; °C
